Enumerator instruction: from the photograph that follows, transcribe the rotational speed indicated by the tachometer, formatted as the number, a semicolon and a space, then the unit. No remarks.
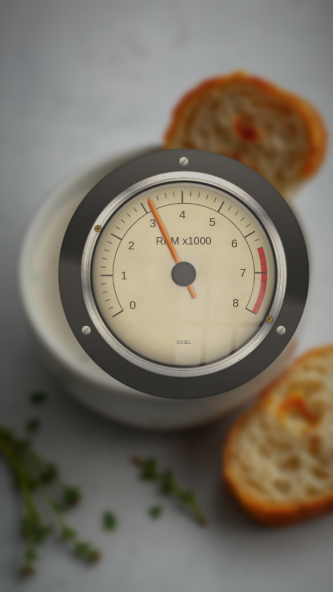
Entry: 3200; rpm
